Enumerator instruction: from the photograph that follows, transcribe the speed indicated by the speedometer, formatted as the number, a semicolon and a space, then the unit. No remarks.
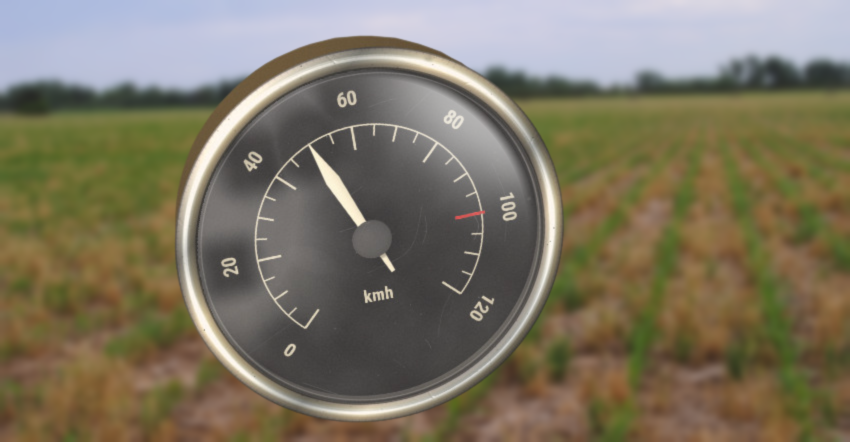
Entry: 50; km/h
